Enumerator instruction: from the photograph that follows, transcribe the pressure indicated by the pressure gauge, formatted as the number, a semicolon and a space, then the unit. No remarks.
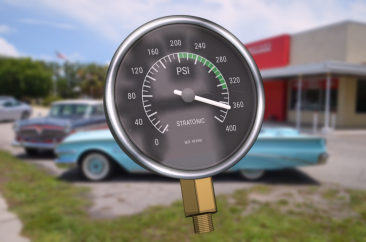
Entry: 370; psi
